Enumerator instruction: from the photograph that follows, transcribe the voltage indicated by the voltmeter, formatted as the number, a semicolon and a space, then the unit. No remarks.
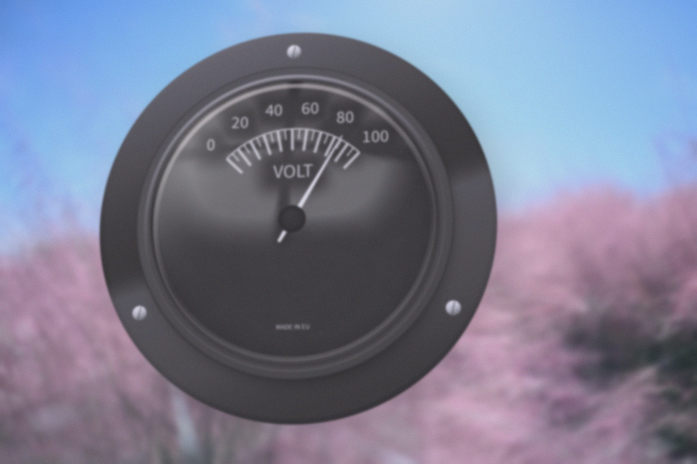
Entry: 85; V
